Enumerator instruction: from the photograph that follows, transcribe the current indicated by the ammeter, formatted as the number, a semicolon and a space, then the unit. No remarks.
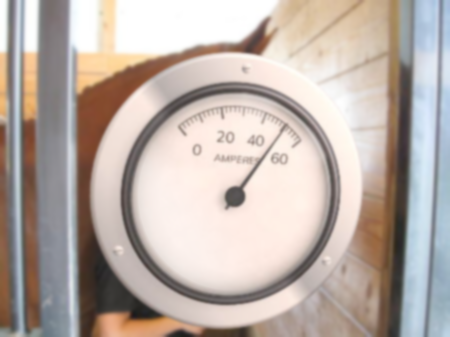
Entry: 50; A
